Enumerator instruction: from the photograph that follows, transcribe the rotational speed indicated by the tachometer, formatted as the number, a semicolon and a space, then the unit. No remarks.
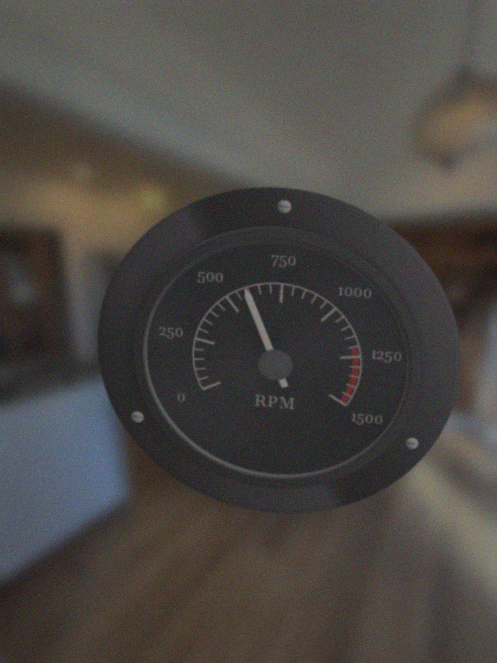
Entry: 600; rpm
